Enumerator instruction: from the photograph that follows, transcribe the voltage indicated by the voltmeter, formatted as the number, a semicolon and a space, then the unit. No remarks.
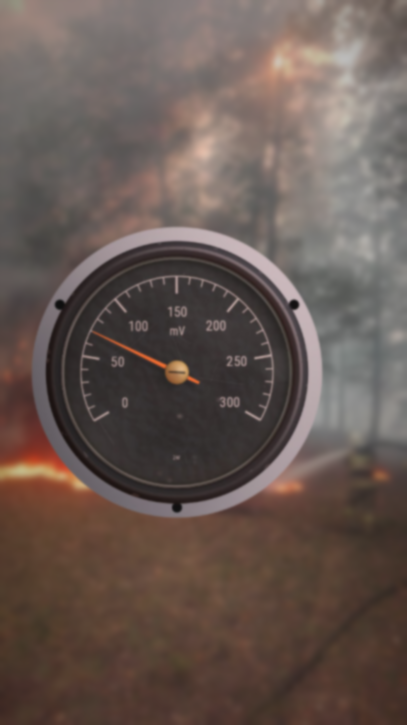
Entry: 70; mV
